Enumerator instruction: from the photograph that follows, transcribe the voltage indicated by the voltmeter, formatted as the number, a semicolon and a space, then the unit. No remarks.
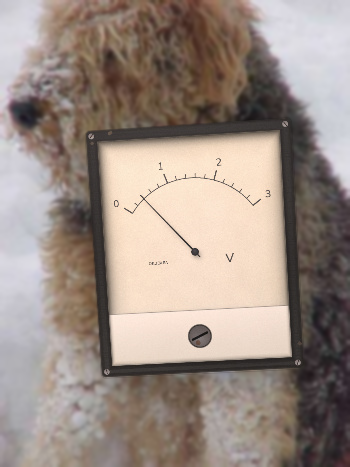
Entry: 0.4; V
